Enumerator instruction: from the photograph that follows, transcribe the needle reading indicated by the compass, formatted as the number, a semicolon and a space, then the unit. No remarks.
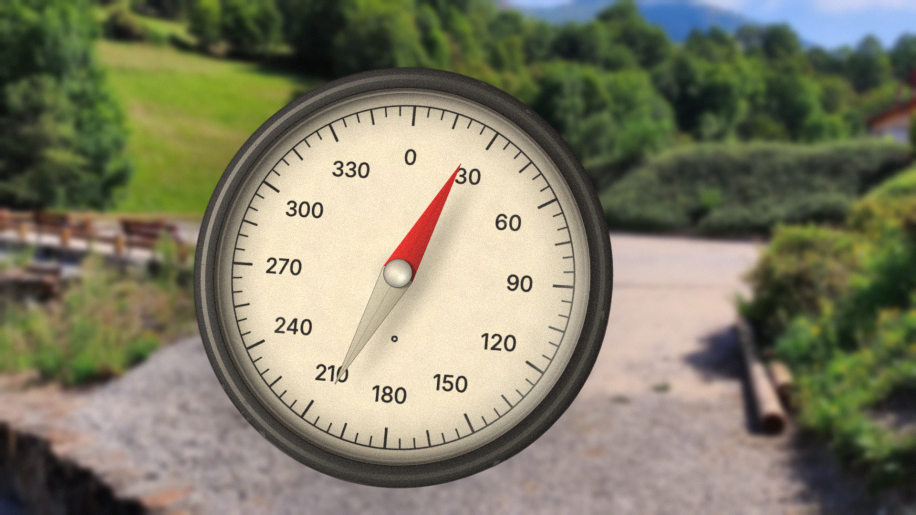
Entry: 25; °
